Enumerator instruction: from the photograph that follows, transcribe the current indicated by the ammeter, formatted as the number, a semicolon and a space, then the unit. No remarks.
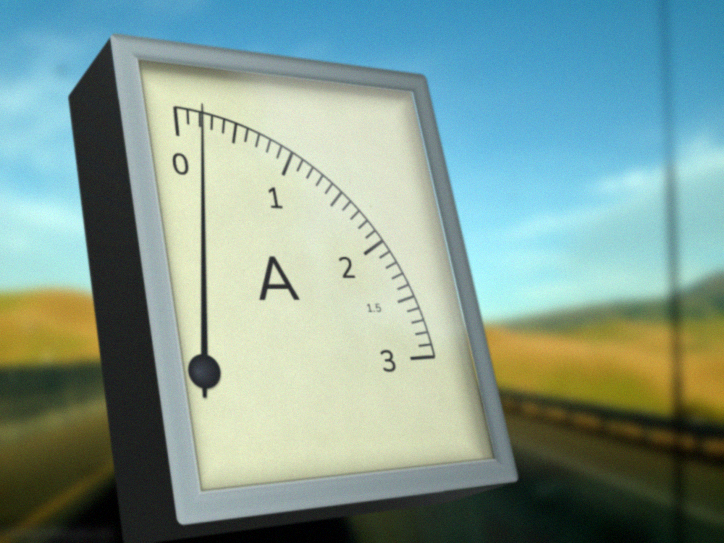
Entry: 0.2; A
